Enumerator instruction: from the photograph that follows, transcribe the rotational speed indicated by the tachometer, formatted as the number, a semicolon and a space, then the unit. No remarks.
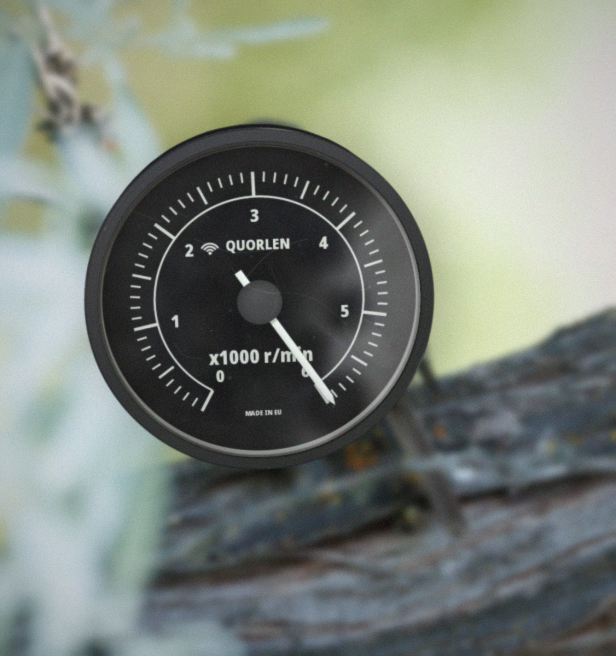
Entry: 5950; rpm
